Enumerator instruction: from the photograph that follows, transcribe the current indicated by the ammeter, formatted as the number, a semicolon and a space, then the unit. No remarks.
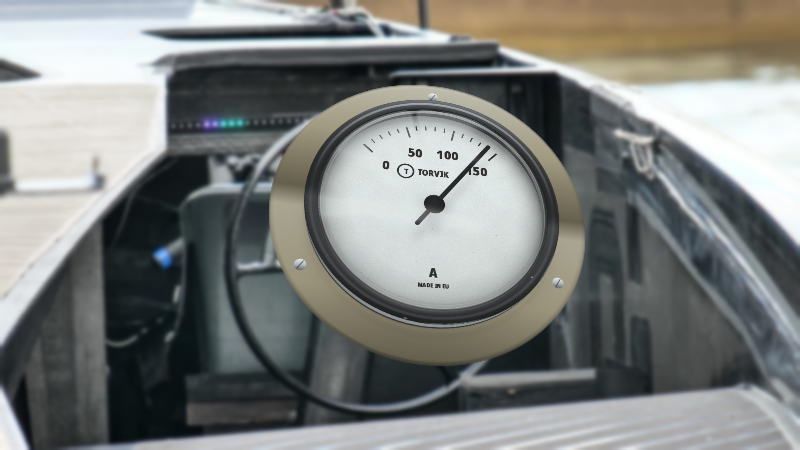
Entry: 140; A
